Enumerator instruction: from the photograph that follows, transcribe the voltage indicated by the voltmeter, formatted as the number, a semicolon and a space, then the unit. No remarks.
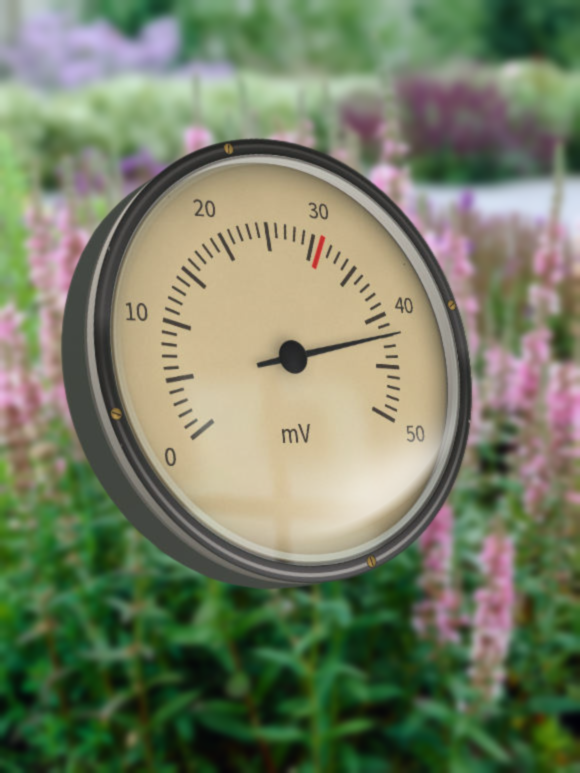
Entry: 42; mV
